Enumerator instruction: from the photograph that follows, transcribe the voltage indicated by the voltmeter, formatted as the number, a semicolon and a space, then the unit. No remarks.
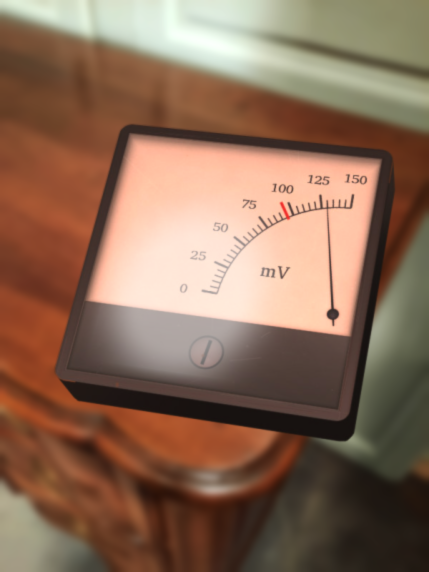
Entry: 130; mV
